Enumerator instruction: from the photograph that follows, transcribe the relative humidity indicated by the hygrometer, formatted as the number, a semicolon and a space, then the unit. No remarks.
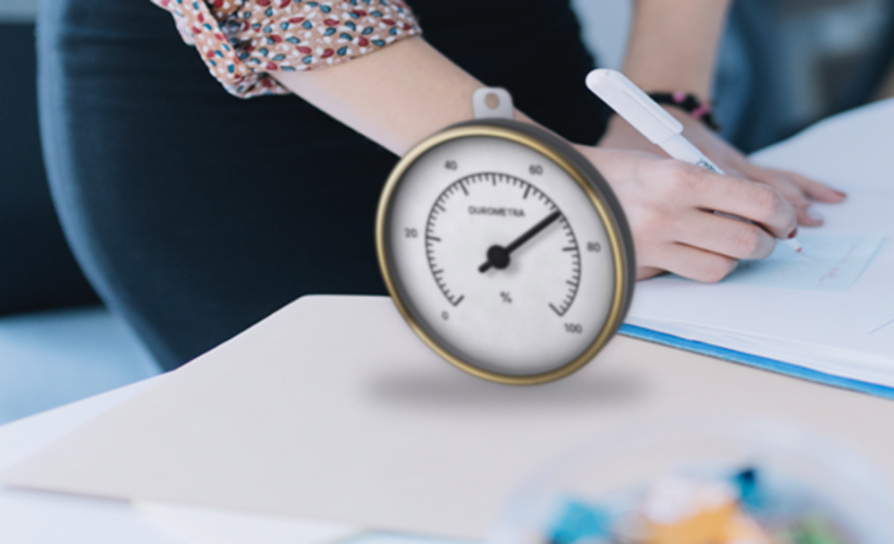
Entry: 70; %
